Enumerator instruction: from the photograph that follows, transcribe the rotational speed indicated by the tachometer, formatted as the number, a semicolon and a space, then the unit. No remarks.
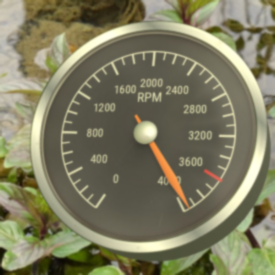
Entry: 3950; rpm
